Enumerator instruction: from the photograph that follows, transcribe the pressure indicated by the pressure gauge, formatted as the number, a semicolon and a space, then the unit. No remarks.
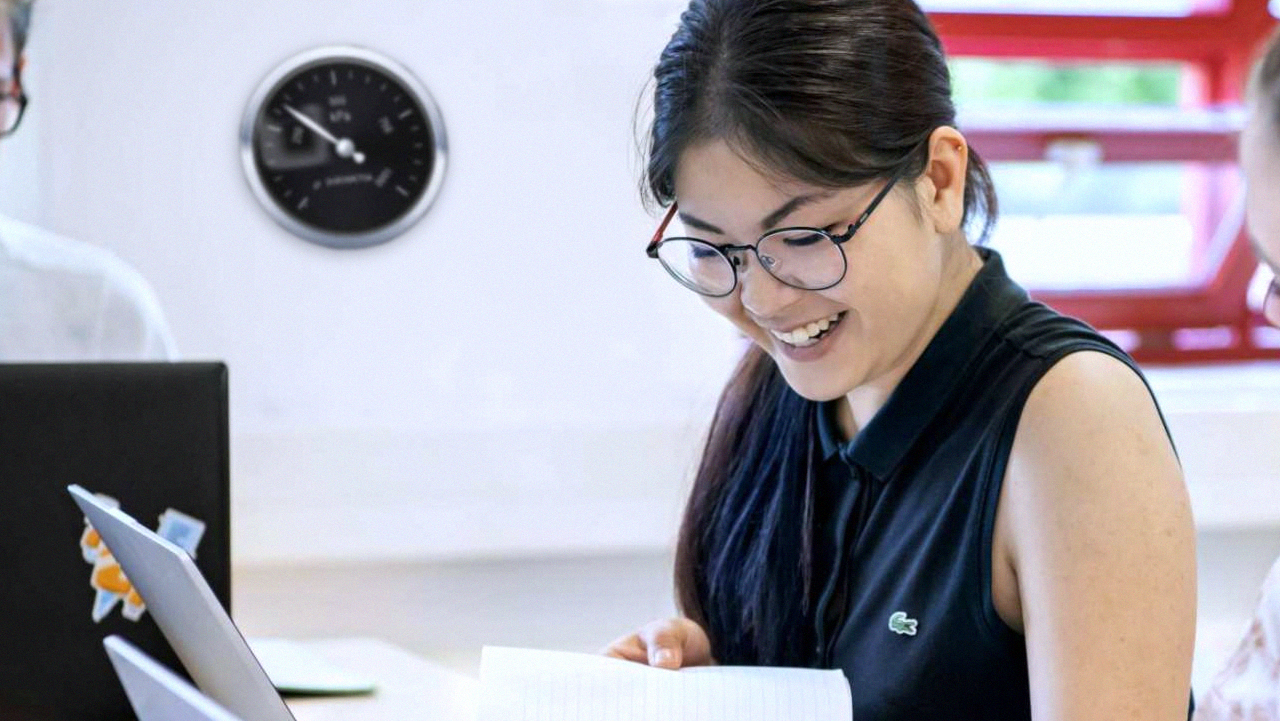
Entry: 325; kPa
